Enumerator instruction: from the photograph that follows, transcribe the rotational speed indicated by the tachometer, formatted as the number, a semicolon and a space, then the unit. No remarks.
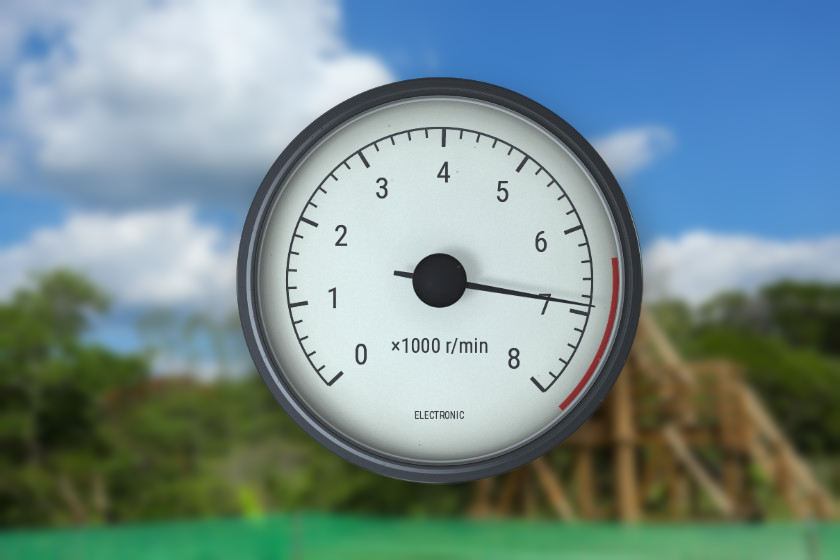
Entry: 6900; rpm
